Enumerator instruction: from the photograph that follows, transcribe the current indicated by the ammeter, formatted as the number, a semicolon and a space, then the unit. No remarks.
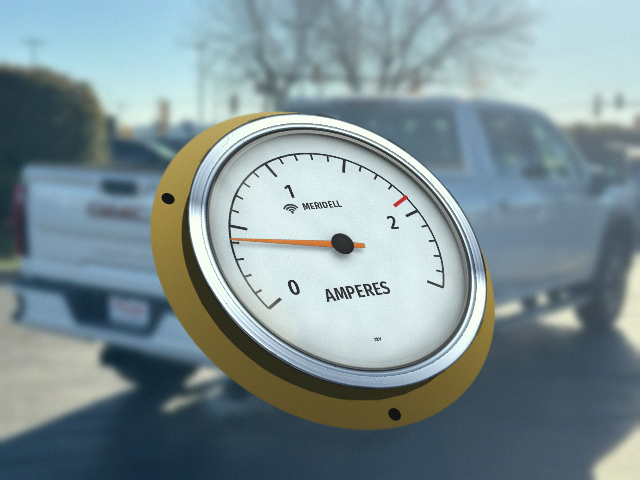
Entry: 0.4; A
